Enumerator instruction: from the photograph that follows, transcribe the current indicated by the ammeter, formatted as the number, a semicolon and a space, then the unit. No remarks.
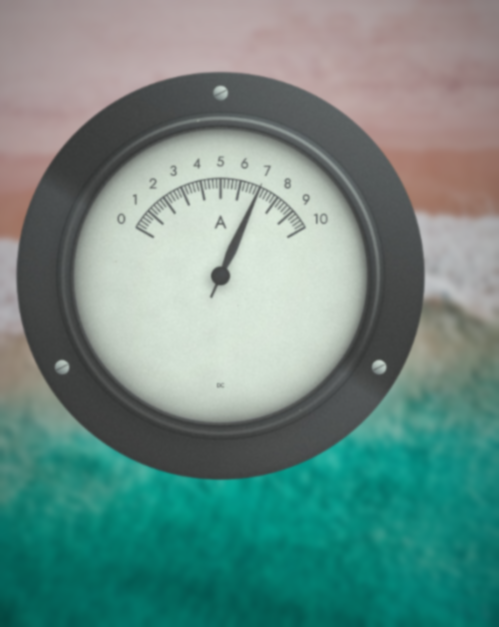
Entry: 7; A
